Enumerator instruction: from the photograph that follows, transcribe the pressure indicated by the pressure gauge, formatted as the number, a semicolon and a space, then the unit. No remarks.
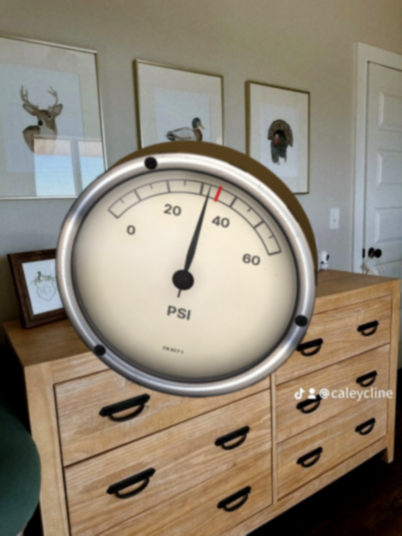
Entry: 32.5; psi
